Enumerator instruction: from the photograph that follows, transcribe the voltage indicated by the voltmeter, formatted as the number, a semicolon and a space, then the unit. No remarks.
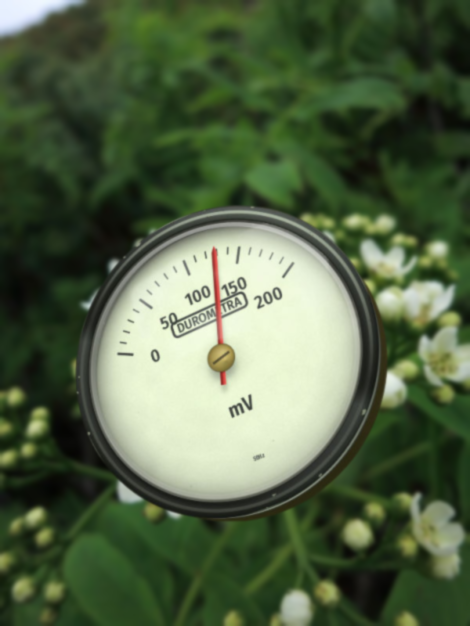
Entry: 130; mV
